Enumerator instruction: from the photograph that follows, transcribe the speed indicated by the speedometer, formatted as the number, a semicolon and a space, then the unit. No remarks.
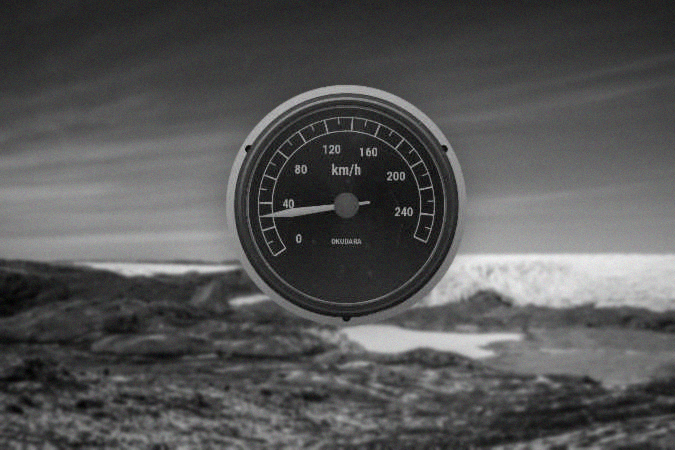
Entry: 30; km/h
